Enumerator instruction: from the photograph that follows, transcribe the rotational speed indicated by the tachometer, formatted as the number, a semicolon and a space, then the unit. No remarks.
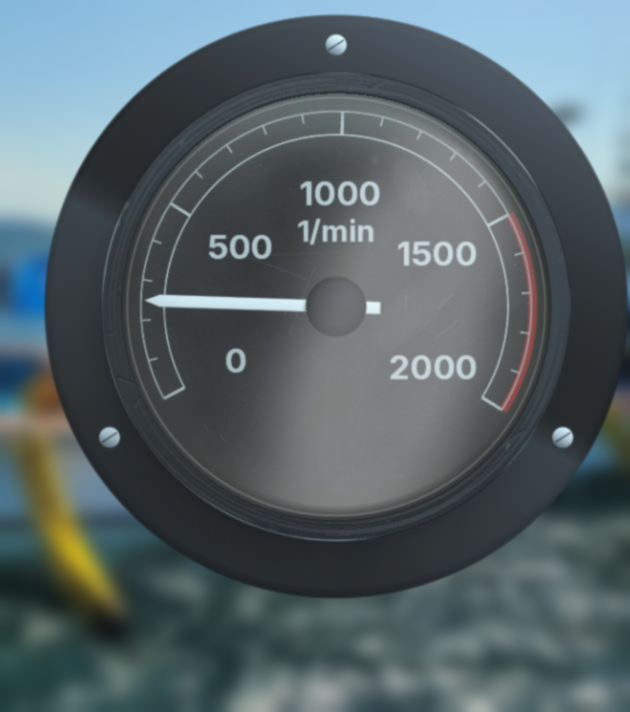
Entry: 250; rpm
